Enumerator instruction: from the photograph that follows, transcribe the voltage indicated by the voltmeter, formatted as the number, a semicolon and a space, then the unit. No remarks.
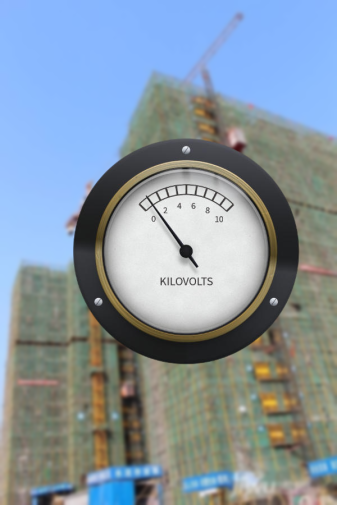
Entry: 1; kV
